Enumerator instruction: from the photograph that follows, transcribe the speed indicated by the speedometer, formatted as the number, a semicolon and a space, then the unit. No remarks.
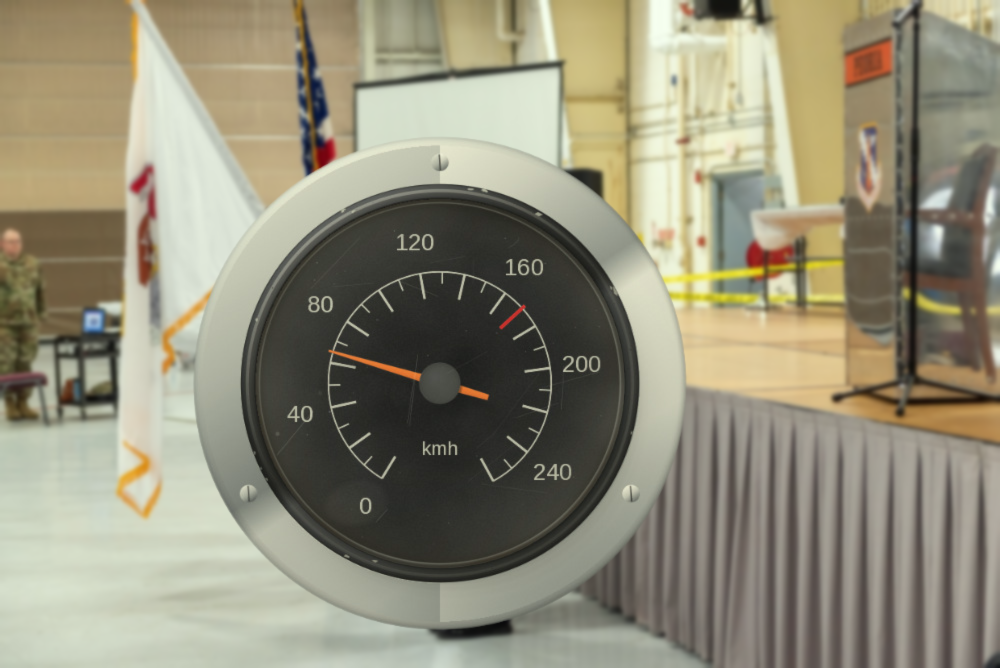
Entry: 65; km/h
